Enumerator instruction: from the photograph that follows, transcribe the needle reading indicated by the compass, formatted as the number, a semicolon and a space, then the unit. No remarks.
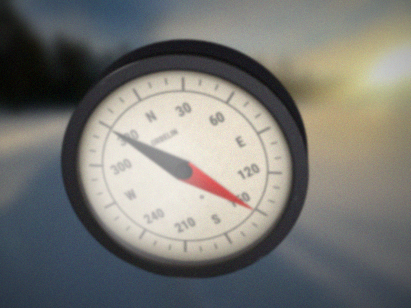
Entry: 150; °
